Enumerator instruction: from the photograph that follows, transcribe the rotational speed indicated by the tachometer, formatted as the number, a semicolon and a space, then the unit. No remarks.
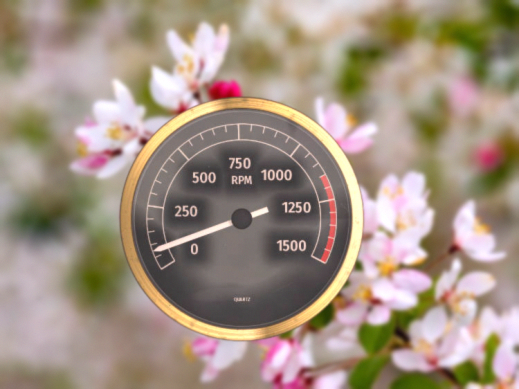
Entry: 75; rpm
